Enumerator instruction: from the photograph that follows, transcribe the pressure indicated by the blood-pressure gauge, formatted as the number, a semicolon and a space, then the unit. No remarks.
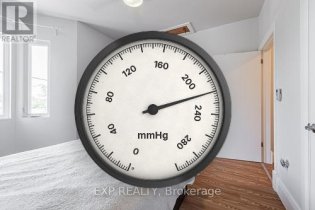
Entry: 220; mmHg
